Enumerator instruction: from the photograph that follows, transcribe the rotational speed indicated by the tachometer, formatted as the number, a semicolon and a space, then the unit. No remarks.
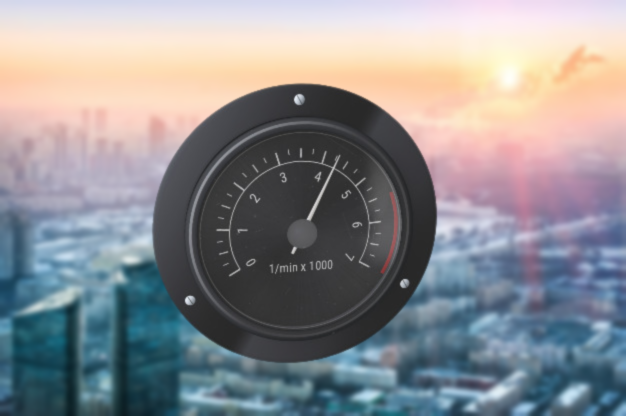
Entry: 4250; rpm
